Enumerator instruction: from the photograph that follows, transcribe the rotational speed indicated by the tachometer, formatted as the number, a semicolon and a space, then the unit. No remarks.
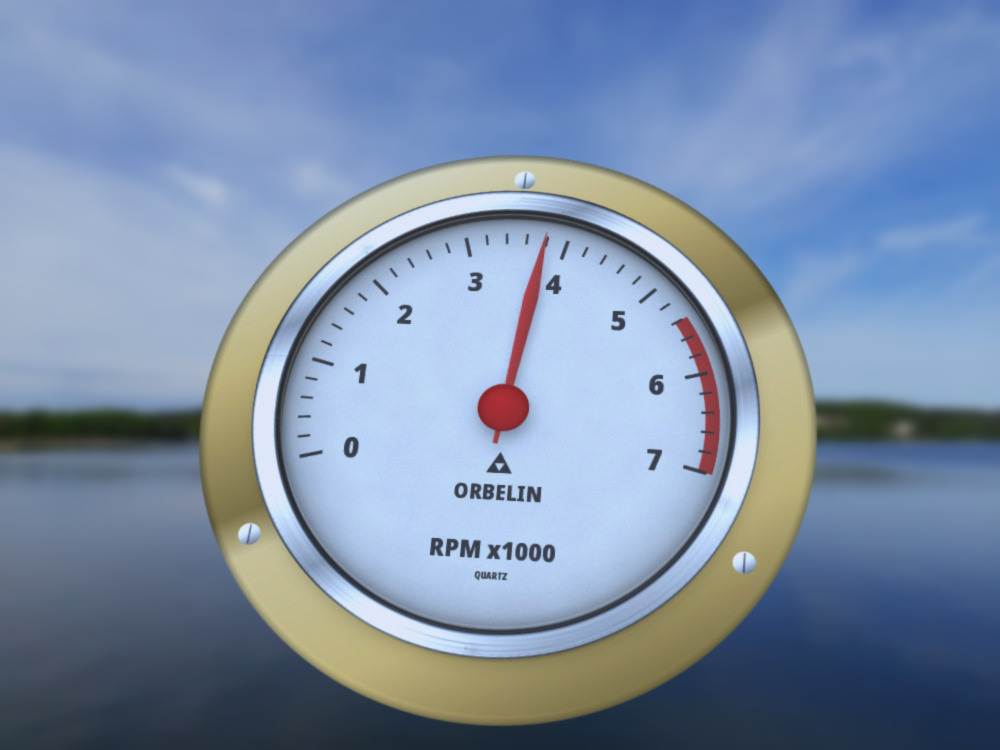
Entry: 3800; rpm
